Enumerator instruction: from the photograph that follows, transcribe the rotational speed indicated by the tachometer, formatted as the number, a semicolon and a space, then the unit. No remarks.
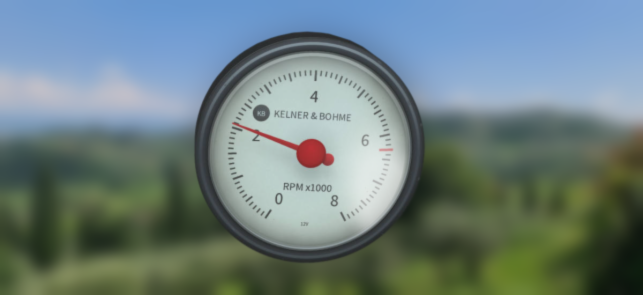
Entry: 2100; rpm
